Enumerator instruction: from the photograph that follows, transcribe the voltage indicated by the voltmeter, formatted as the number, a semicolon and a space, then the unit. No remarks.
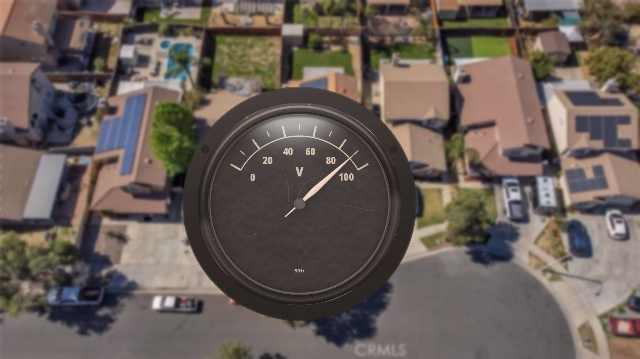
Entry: 90; V
